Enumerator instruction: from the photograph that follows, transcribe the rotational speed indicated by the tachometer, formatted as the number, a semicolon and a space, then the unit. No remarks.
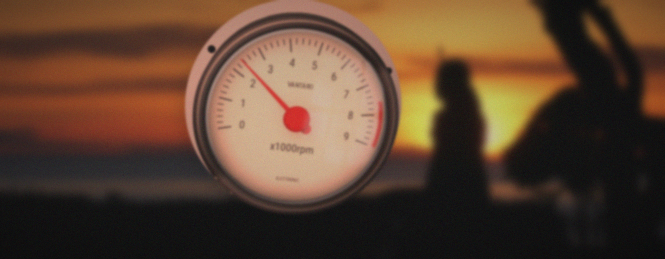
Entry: 2400; rpm
